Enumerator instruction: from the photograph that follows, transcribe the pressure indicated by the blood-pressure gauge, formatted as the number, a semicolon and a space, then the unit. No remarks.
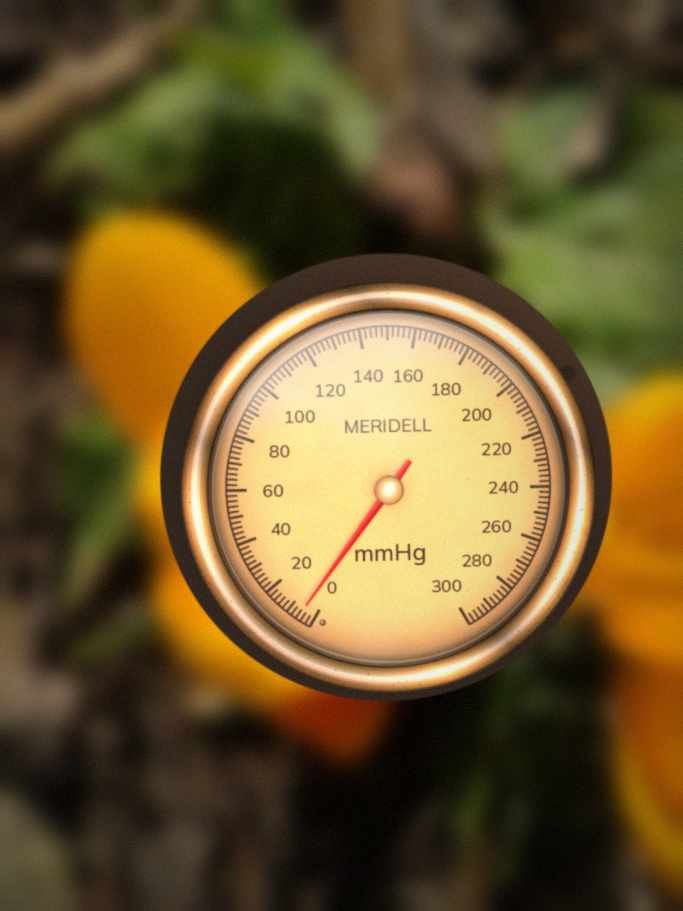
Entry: 6; mmHg
